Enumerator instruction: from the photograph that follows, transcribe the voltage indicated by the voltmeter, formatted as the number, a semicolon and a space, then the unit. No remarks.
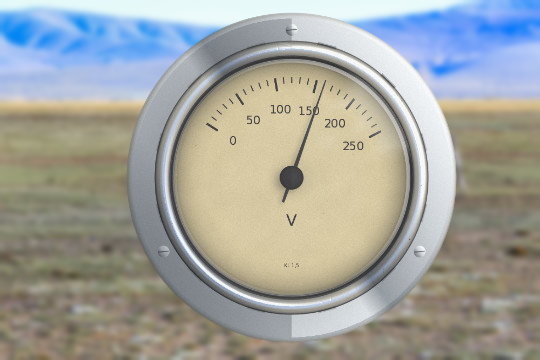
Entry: 160; V
